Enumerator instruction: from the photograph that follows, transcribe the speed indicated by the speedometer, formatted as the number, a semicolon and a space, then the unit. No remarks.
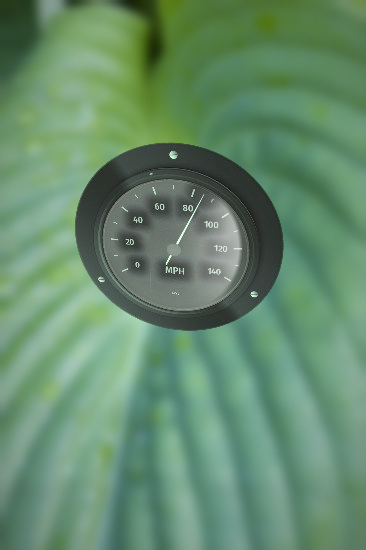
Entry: 85; mph
